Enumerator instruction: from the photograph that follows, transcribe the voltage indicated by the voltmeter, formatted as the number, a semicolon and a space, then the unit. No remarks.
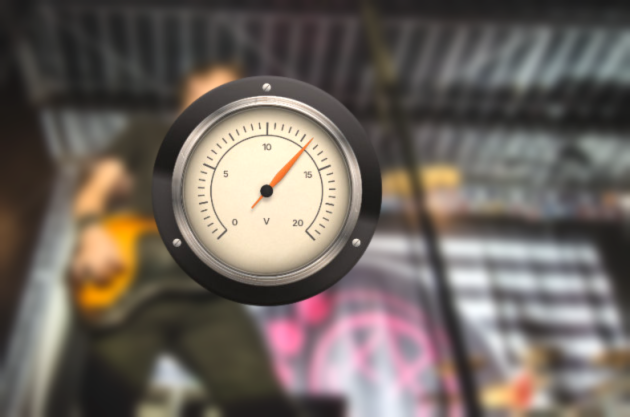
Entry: 13; V
